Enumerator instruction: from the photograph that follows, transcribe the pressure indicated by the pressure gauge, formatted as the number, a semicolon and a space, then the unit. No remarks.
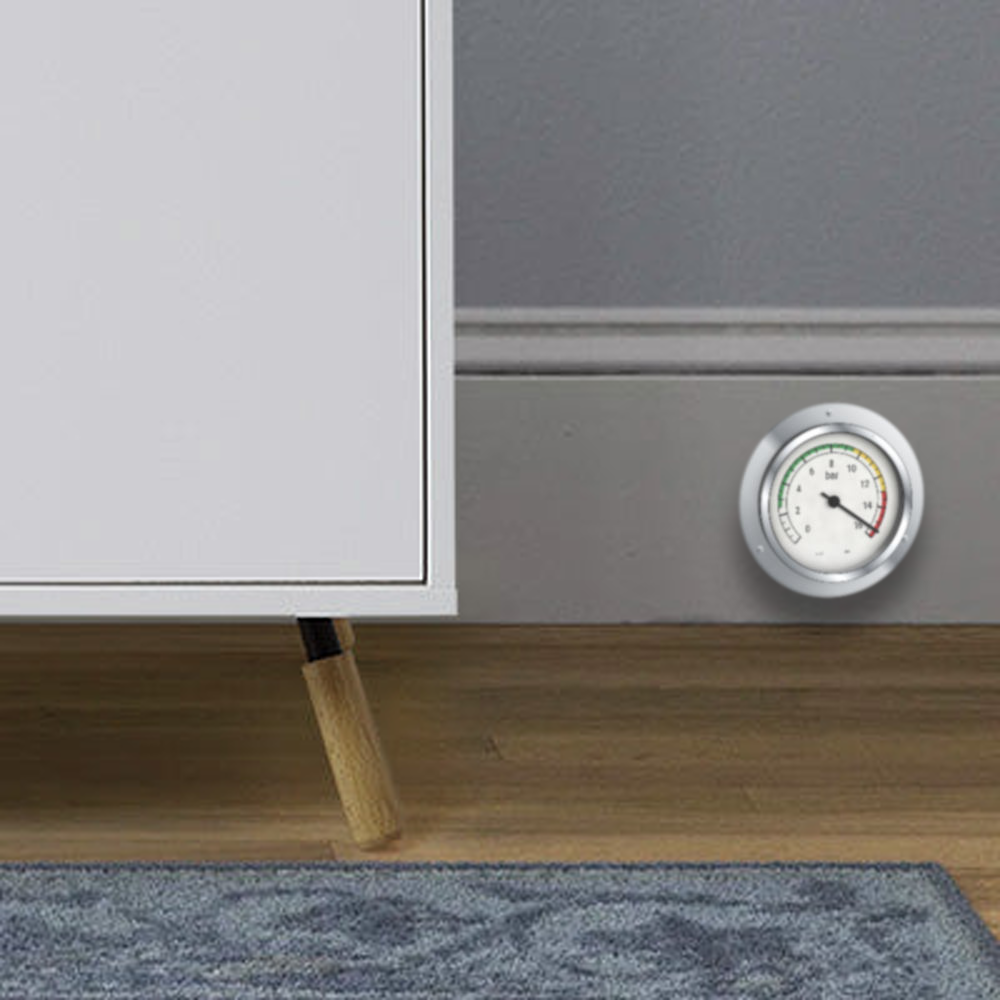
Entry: 15.5; bar
